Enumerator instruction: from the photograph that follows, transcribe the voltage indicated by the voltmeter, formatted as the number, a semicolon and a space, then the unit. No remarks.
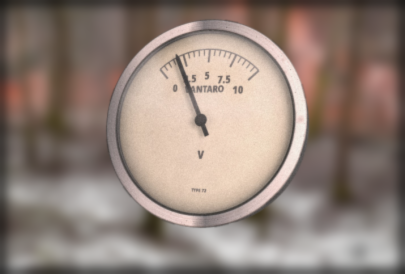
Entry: 2; V
